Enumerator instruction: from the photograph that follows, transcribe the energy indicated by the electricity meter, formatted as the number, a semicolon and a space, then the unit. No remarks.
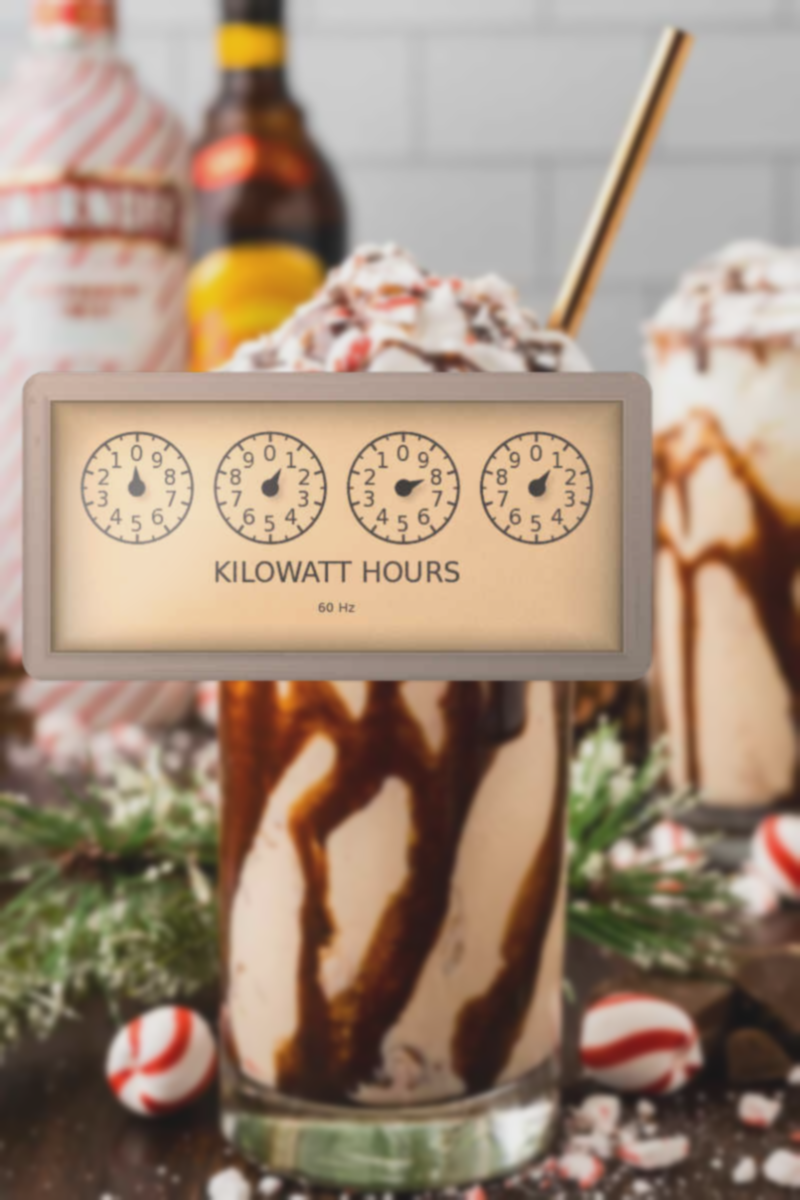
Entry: 81; kWh
